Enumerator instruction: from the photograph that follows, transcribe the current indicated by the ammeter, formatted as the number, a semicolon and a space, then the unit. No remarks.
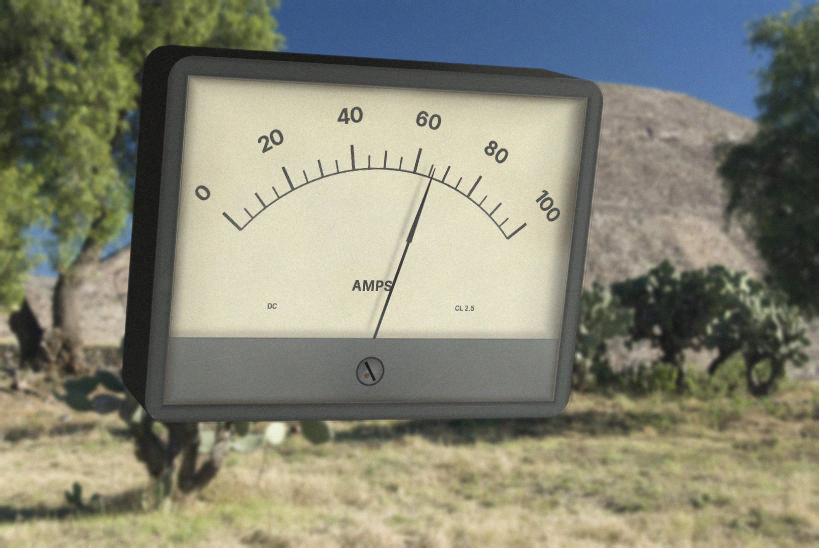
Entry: 65; A
